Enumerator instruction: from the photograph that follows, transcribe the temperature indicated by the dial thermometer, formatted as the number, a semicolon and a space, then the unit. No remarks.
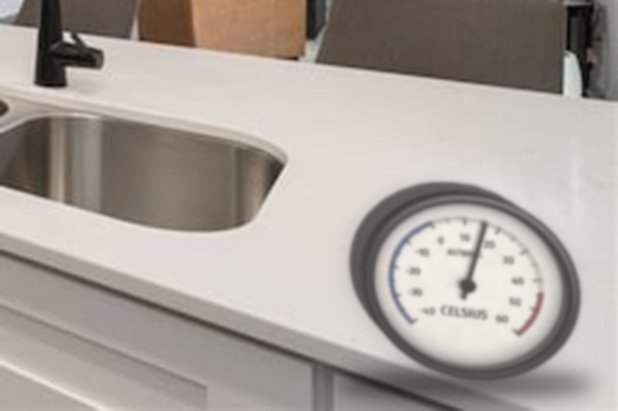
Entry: 15; °C
